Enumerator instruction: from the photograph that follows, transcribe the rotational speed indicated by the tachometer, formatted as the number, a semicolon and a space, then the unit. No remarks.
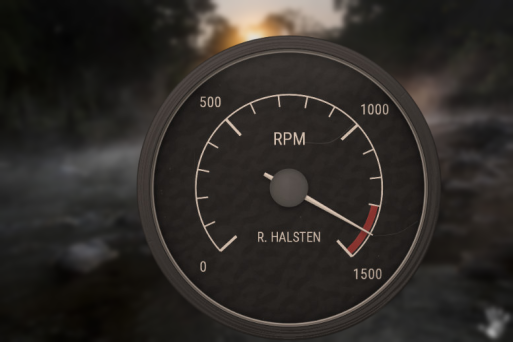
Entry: 1400; rpm
